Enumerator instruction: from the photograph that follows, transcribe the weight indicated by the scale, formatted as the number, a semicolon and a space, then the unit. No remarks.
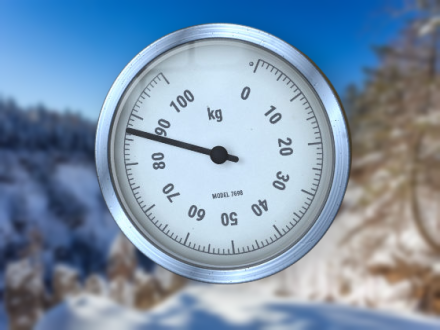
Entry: 87; kg
